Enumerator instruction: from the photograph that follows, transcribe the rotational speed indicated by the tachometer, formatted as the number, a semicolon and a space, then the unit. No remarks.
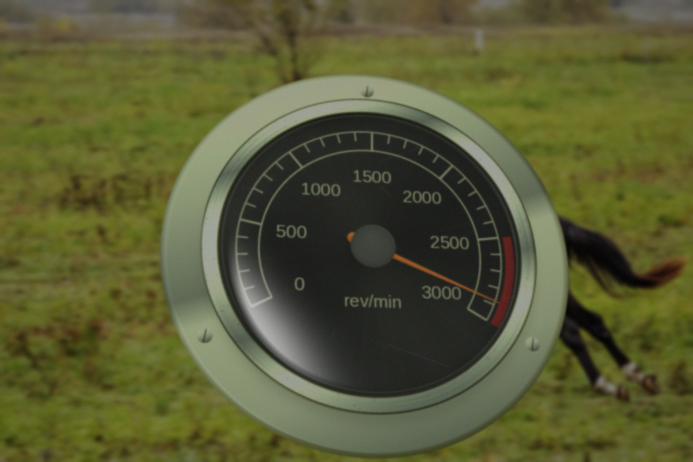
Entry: 2900; rpm
